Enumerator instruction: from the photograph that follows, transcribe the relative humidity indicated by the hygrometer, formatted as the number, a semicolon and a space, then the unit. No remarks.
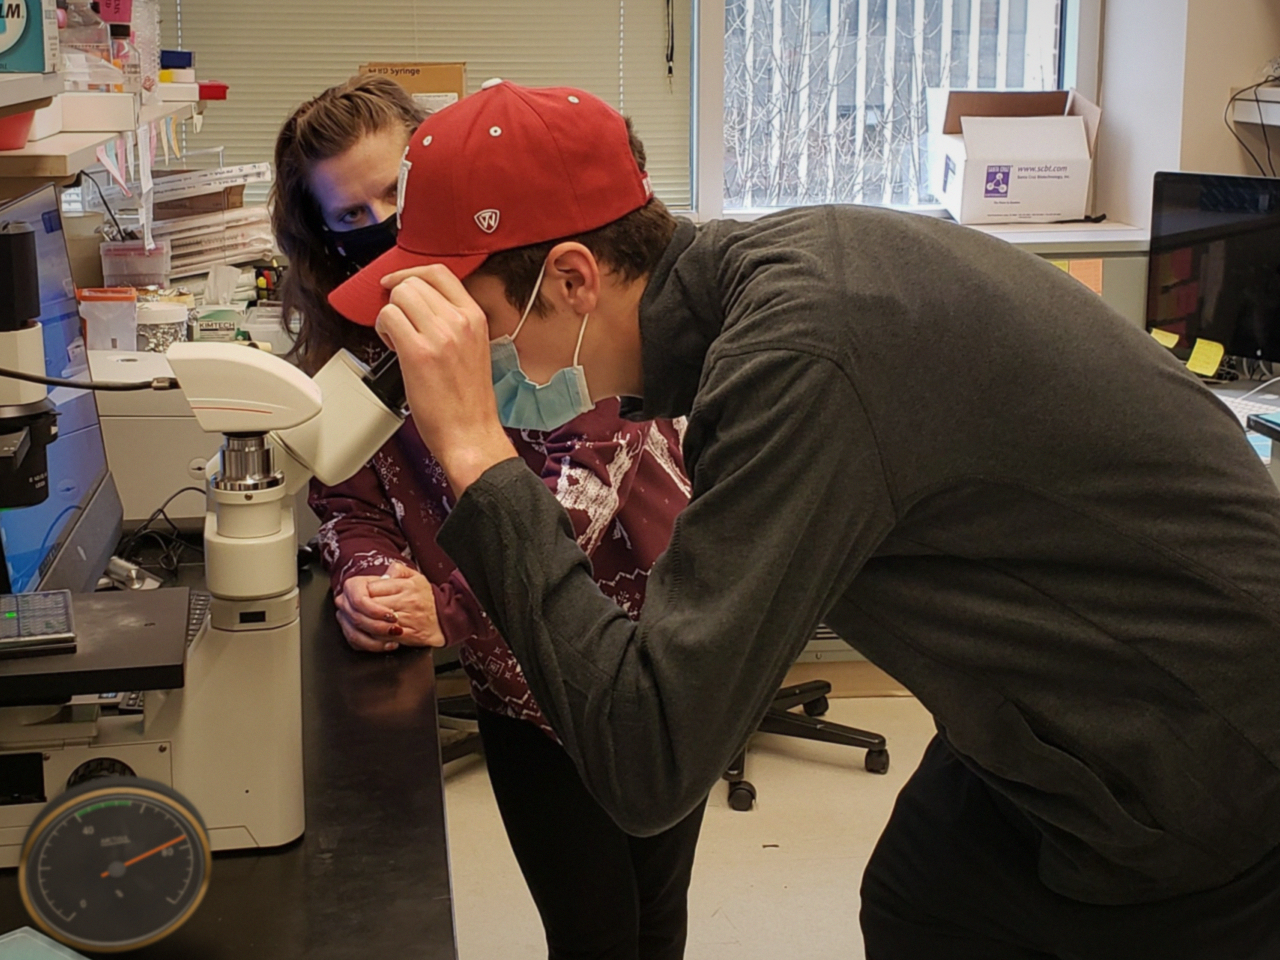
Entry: 76; %
